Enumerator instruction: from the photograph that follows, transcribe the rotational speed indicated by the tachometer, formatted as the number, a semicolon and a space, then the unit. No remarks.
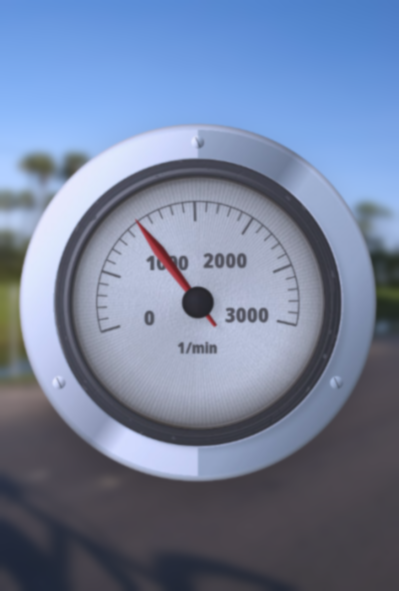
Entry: 1000; rpm
